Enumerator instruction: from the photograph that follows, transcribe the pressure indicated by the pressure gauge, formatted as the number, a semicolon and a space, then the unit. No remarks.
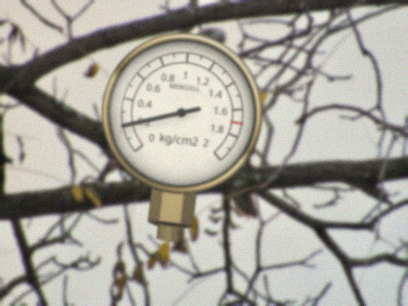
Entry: 0.2; kg/cm²
